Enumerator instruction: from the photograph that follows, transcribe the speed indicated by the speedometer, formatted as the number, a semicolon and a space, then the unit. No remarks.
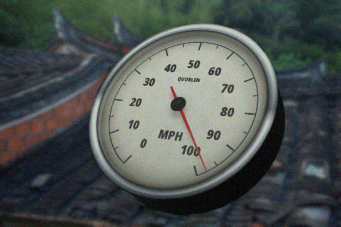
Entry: 97.5; mph
